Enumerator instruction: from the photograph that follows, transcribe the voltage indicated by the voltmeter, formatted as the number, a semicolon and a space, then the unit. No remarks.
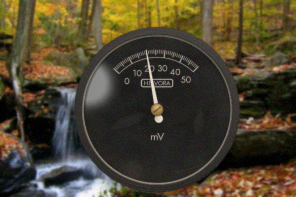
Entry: 20; mV
